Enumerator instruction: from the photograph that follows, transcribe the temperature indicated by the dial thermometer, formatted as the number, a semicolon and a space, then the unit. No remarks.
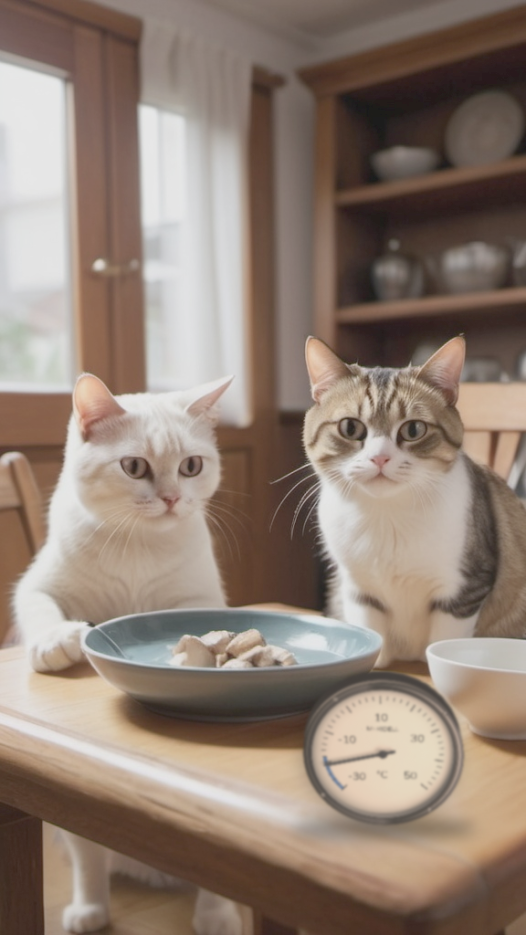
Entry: -20; °C
